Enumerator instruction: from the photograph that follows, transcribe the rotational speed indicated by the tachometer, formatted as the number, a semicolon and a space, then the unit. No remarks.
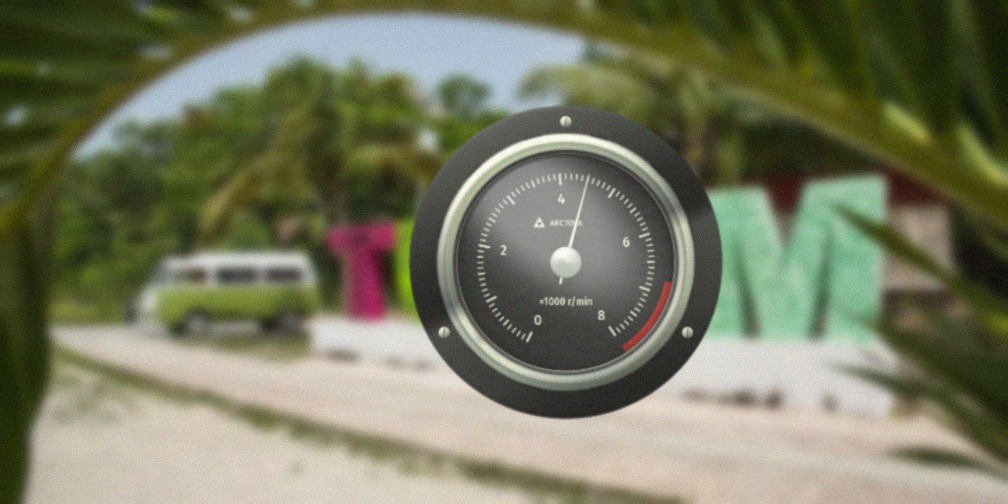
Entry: 4500; rpm
